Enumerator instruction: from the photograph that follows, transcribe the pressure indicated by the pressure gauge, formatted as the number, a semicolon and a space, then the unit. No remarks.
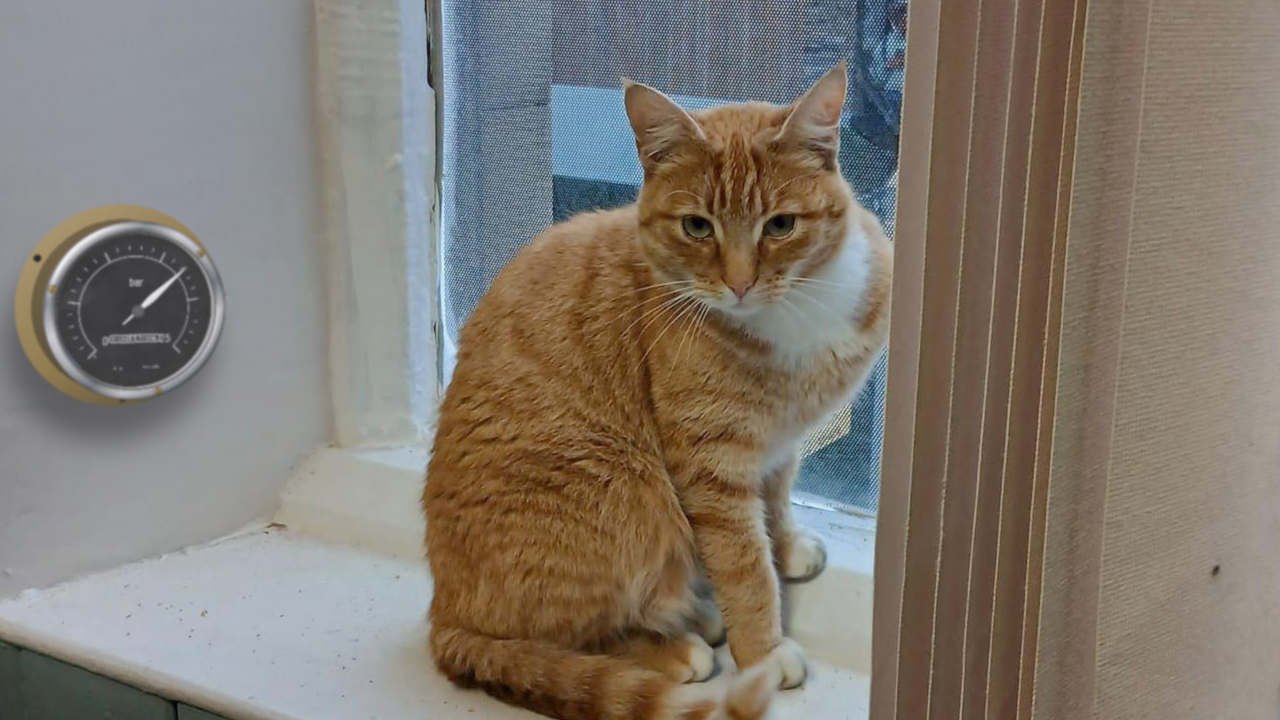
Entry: 17; bar
